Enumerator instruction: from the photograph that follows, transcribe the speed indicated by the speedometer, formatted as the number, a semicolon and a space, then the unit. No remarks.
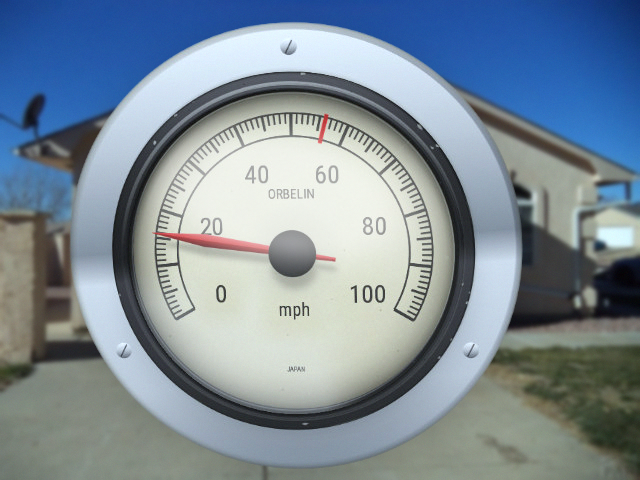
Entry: 16; mph
